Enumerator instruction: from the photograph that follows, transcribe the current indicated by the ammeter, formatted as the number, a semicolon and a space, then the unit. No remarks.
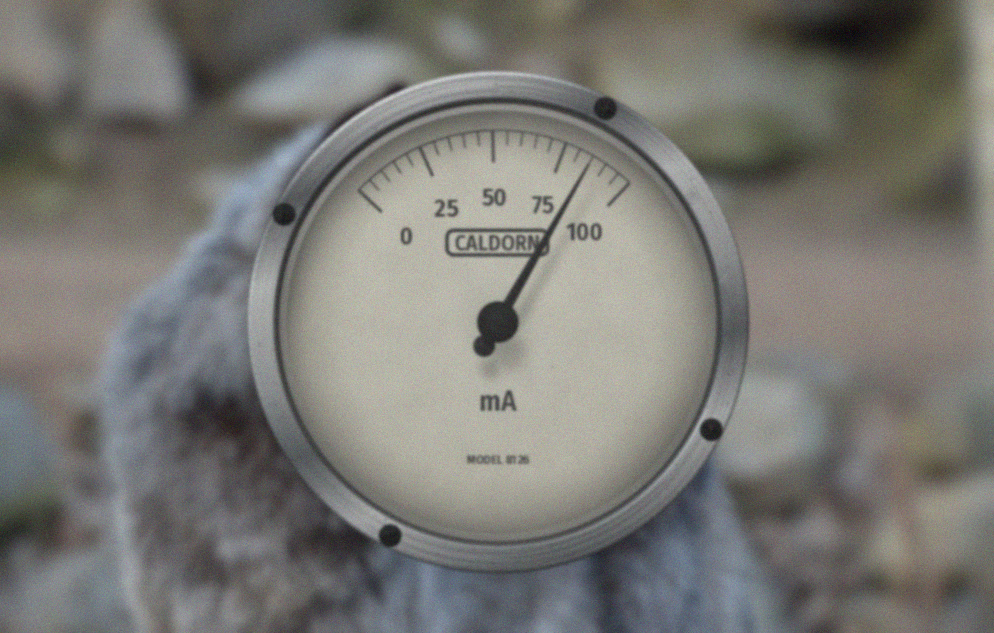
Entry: 85; mA
